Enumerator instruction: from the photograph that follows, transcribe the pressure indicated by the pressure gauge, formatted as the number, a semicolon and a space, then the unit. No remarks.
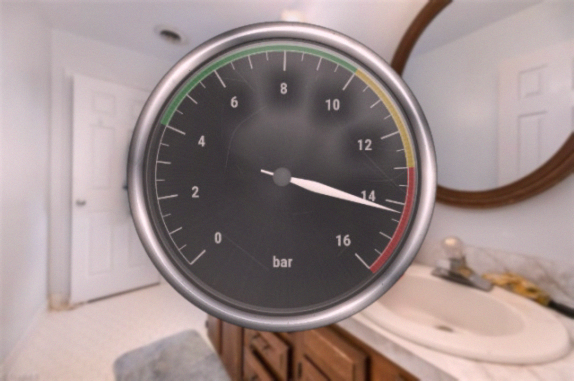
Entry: 14.25; bar
